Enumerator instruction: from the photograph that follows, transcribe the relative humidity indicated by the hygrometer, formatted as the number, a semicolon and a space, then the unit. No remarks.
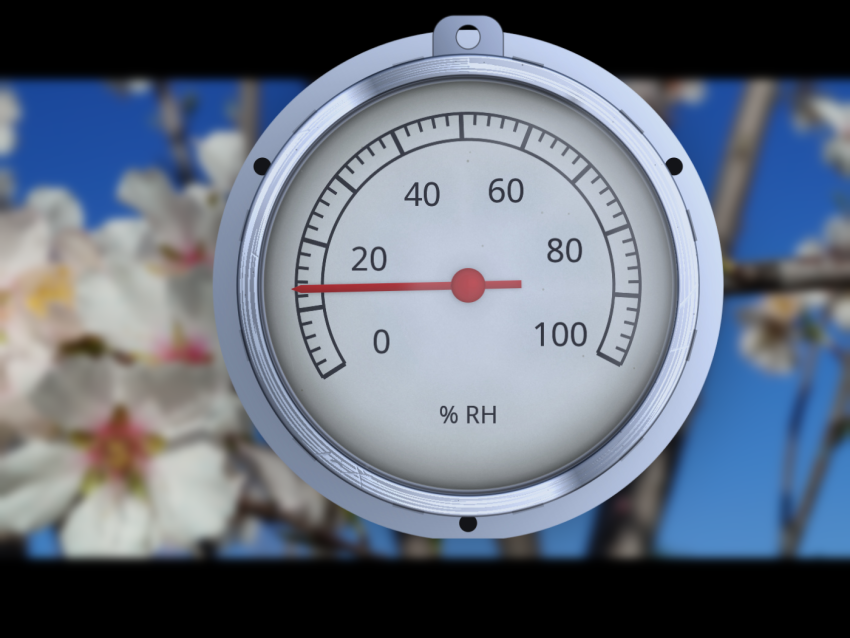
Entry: 13; %
